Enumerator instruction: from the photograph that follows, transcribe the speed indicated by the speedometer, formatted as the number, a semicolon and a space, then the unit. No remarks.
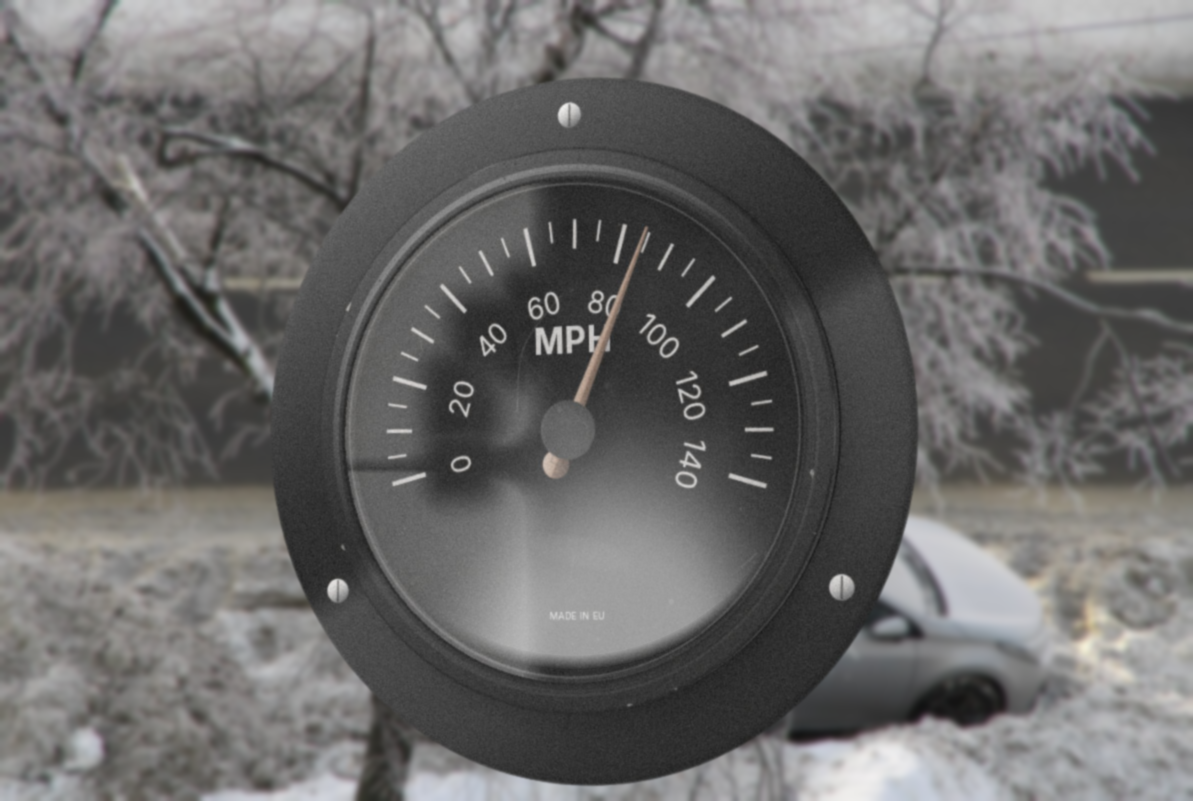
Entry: 85; mph
